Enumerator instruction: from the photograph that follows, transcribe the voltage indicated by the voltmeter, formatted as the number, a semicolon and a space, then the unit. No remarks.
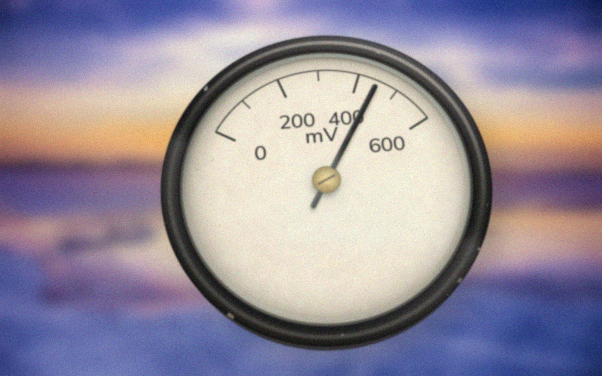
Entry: 450; mV
